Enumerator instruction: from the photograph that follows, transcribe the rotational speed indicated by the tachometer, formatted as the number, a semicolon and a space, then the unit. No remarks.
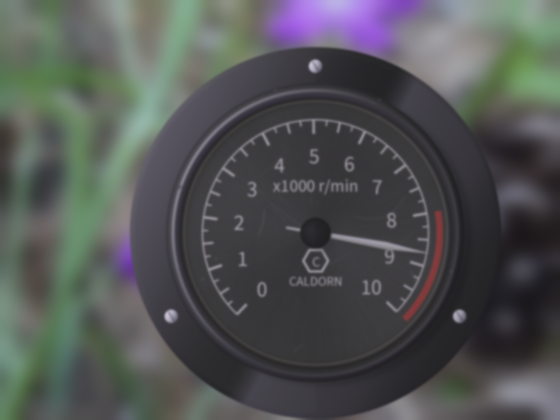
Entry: 8750; rpm
